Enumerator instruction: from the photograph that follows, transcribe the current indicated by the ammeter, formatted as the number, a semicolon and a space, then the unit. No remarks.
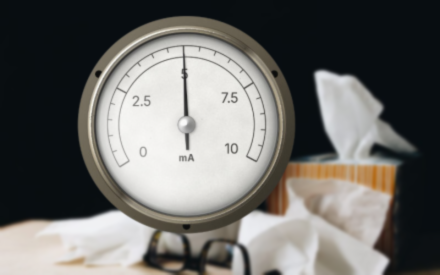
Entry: 5; mA
